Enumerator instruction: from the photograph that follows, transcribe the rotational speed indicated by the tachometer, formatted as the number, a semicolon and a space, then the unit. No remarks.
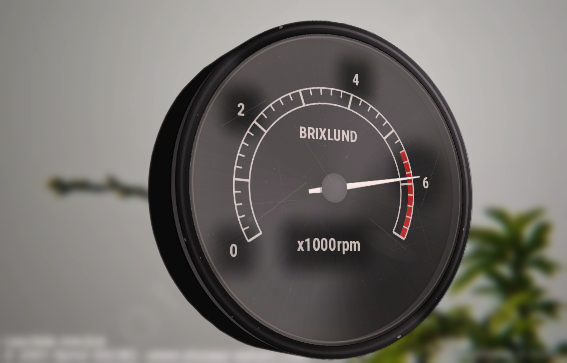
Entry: 5900; rpm
